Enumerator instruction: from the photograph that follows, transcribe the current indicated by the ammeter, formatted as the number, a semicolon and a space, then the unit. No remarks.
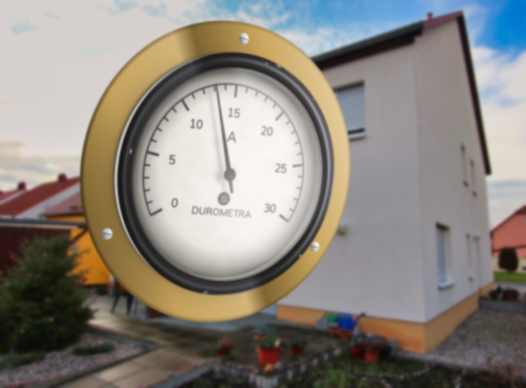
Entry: 13; A
